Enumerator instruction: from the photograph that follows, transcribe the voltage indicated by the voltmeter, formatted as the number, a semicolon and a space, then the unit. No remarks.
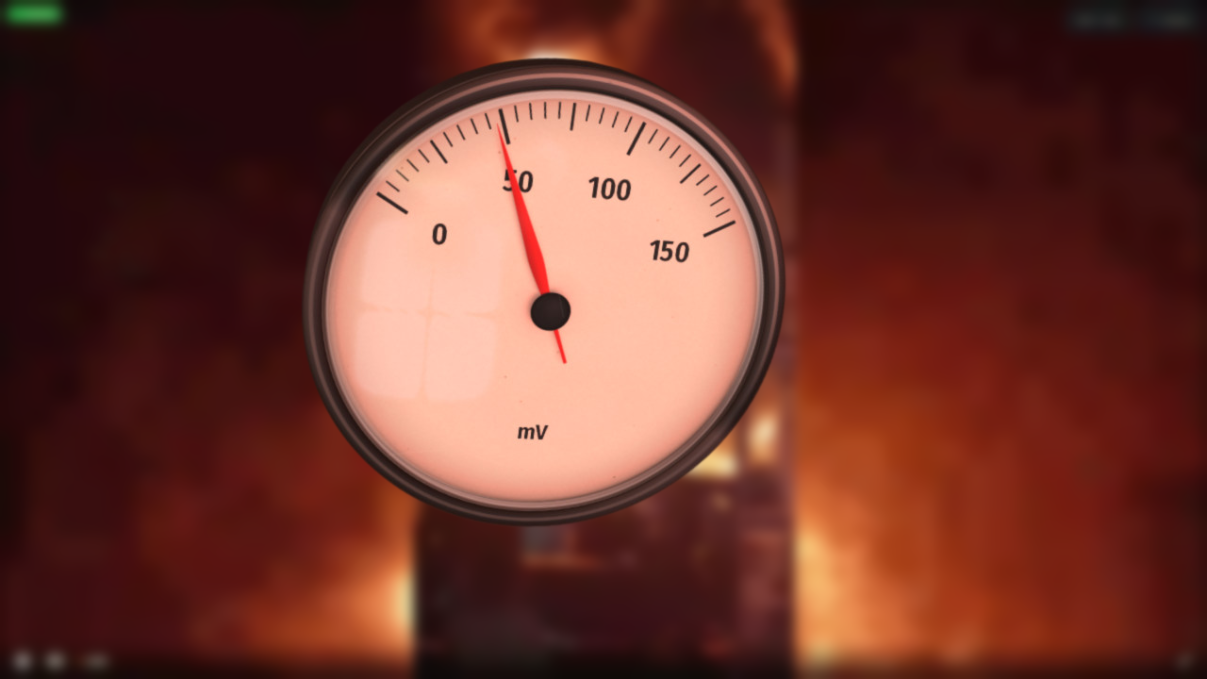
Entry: 47.5; mV
